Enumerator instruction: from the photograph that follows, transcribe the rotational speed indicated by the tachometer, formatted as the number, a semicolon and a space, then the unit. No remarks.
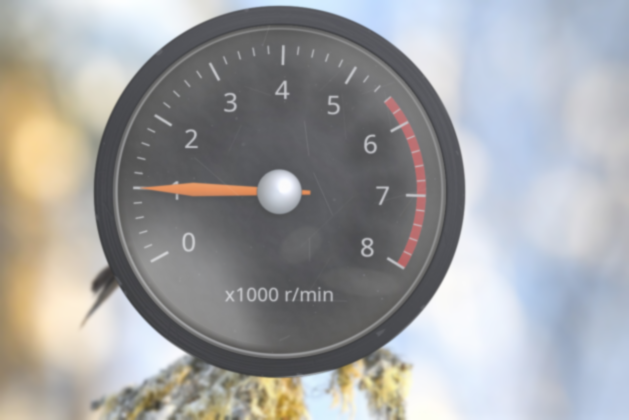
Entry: 1000; rpm
